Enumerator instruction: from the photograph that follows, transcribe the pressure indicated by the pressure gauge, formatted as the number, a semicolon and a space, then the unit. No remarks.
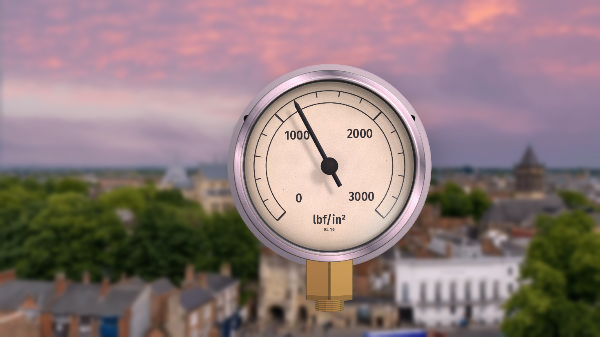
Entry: 1200; psi
